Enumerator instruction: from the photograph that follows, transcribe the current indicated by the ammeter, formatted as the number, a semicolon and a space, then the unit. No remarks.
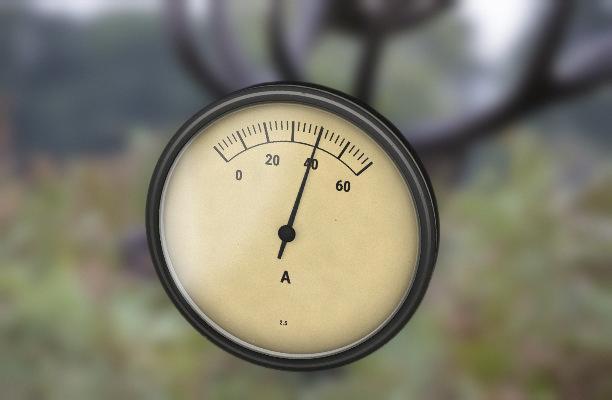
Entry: 40; A
